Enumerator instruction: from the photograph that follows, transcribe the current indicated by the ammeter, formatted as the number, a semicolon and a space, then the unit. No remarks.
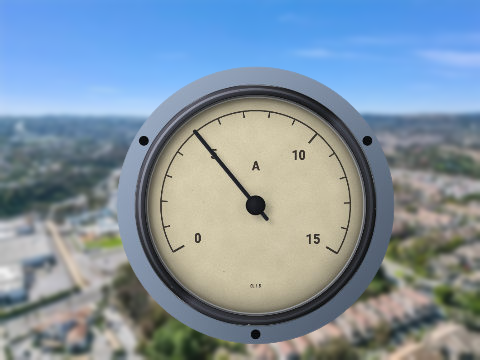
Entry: 5; A
